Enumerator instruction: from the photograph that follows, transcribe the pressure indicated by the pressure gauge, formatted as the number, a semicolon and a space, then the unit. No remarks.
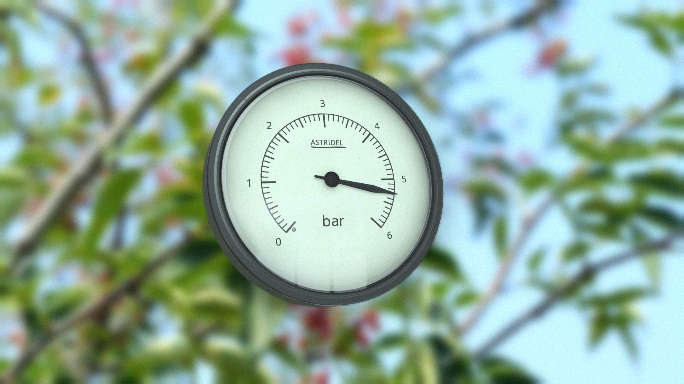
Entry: 5.3; bar
